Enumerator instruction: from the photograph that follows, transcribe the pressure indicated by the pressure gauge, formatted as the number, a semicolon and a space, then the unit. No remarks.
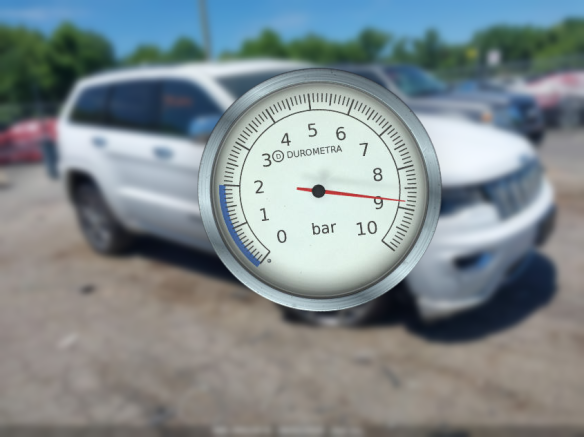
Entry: 8.8; bar
